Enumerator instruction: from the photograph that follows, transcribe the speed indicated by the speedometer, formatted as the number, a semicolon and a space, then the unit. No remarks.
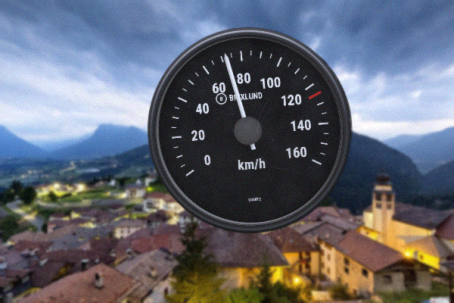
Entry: 72.5; km/h
